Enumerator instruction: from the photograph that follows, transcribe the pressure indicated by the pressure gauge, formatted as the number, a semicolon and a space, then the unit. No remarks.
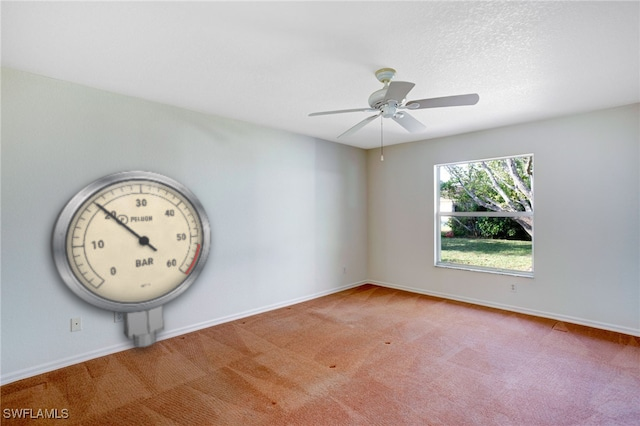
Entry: 20; bar
